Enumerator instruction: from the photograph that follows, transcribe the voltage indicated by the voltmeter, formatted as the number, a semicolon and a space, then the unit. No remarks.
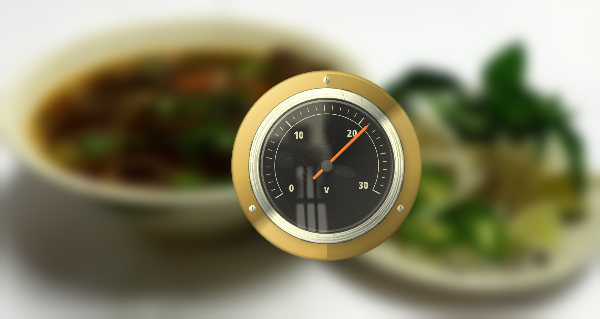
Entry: 21; V
